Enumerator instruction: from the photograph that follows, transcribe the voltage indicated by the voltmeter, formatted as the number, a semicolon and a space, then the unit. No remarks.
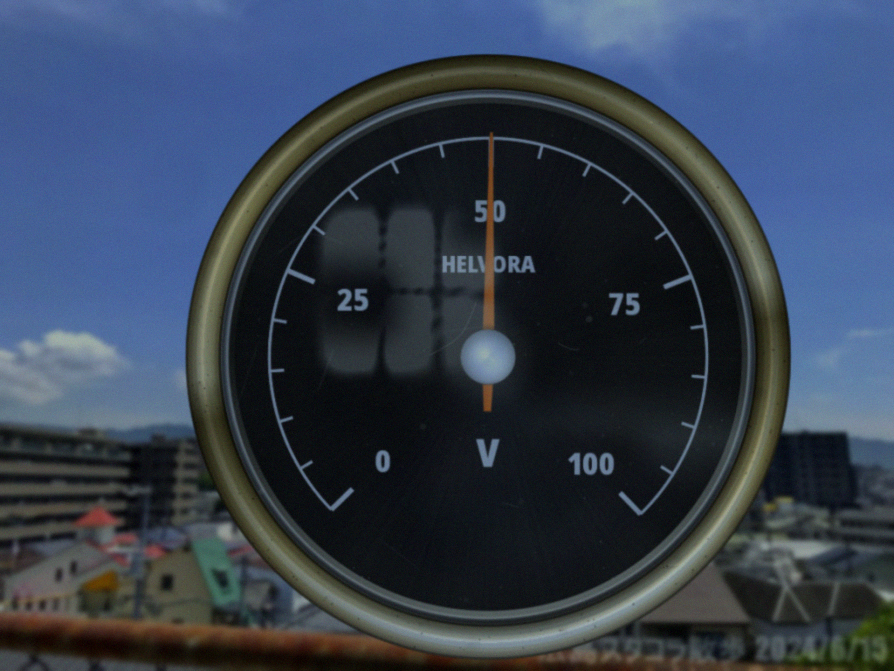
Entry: 50; V
